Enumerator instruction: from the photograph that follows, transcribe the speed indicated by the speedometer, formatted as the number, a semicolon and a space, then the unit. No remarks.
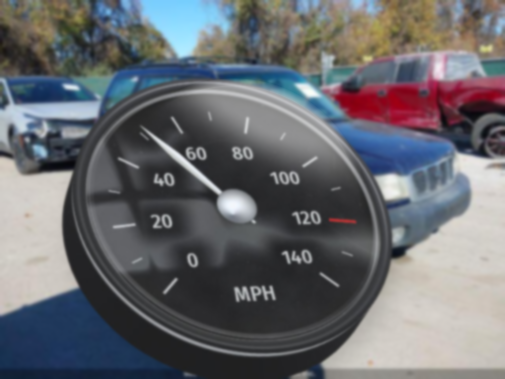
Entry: 50; mph
